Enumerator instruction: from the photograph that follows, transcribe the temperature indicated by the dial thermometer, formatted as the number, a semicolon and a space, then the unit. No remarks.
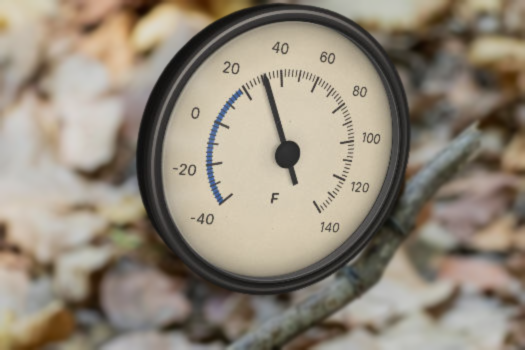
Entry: 30; °F
